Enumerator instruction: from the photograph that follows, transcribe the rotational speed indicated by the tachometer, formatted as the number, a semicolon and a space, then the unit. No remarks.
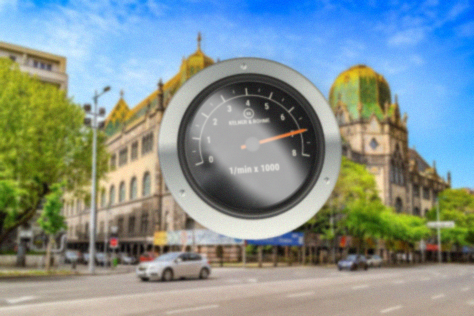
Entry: 7000; rpm
